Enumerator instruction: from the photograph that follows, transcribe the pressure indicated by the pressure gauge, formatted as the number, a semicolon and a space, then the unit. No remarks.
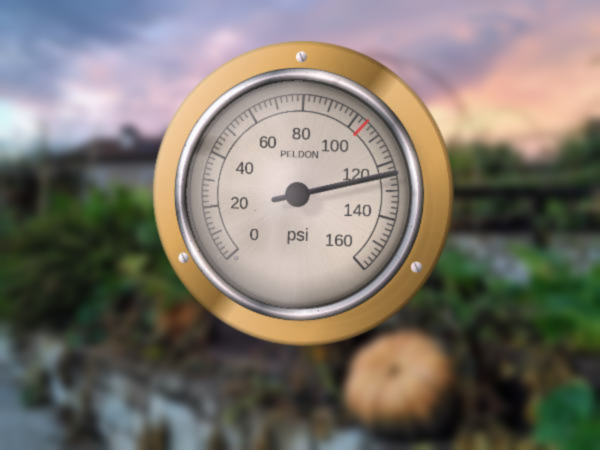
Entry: 124; psi
